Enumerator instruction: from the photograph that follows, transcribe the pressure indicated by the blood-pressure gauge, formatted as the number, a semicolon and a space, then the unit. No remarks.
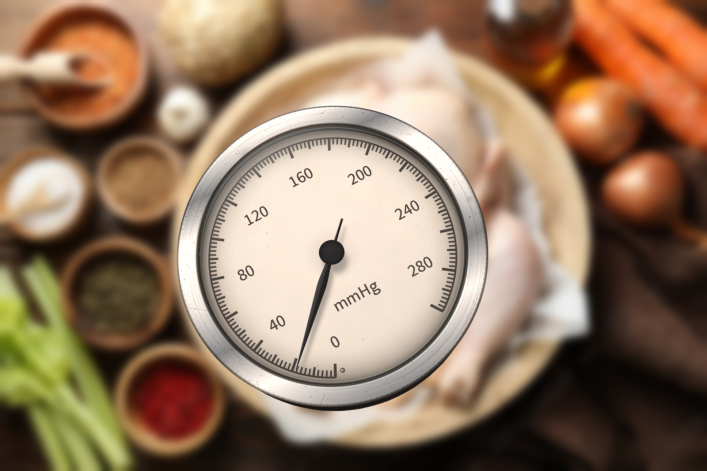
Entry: 18; mmHg
